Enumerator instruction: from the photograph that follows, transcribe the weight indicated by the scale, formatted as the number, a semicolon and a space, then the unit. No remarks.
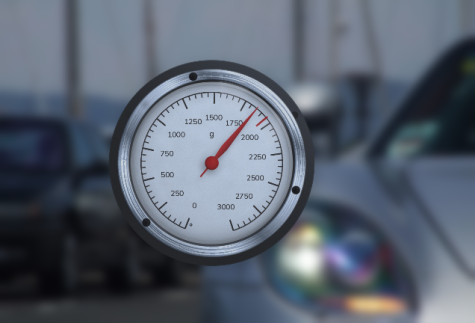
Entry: 1850; g
